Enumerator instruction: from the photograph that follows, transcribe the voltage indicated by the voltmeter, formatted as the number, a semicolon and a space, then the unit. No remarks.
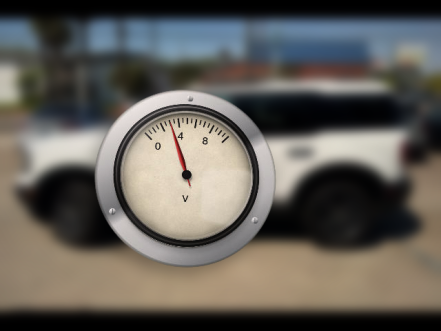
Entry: 3; V
